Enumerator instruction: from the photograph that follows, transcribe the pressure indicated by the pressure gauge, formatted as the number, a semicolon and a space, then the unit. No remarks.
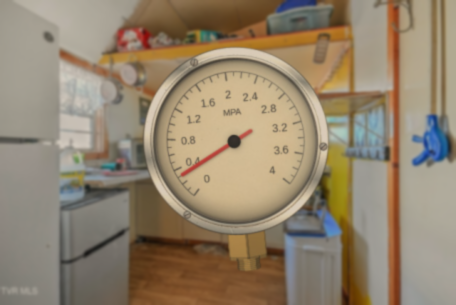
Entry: 0.3; MPa
